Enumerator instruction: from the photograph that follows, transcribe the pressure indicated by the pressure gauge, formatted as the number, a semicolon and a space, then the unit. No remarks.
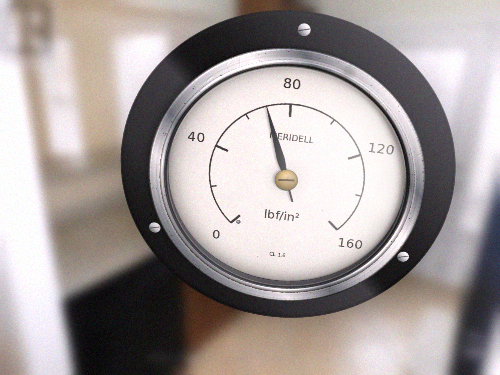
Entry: 70; psi
